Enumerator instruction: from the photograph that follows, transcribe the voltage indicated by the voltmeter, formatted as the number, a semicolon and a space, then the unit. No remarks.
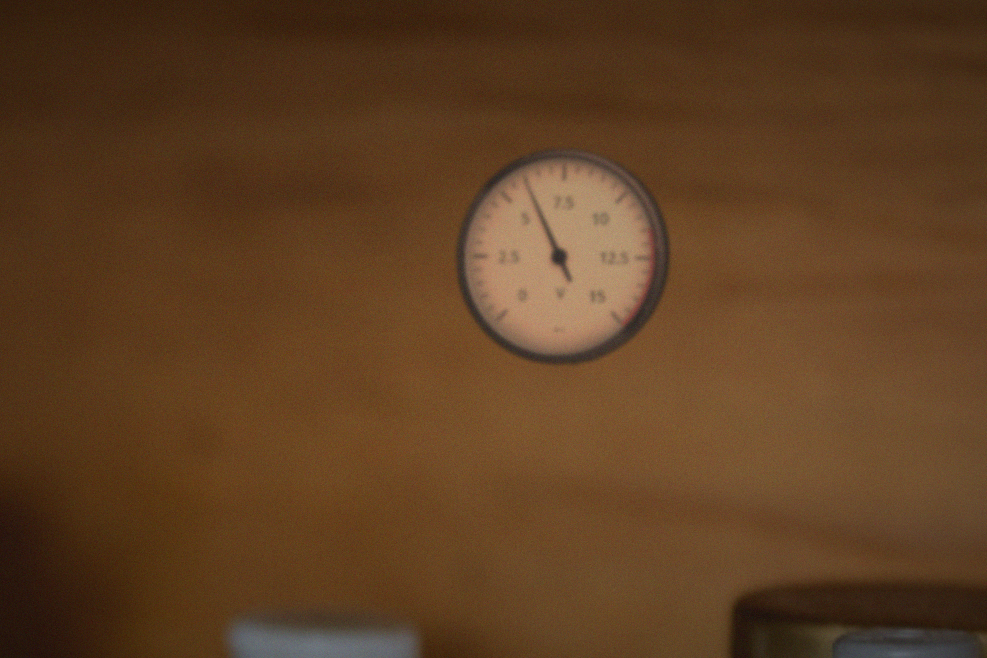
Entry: 6; V
